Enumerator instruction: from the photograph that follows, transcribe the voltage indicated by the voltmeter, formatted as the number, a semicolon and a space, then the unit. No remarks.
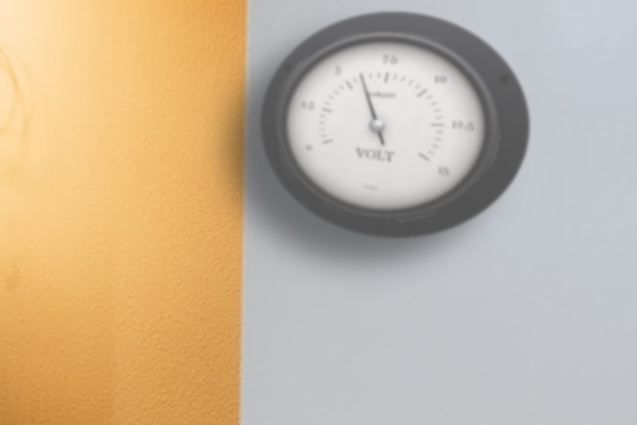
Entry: 6; V
